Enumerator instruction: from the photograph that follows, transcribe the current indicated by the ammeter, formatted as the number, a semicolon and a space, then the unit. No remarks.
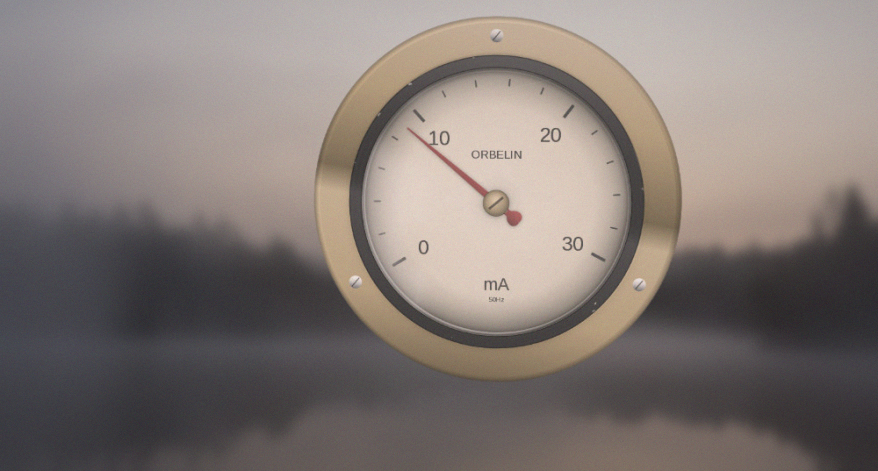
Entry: 9; mA
